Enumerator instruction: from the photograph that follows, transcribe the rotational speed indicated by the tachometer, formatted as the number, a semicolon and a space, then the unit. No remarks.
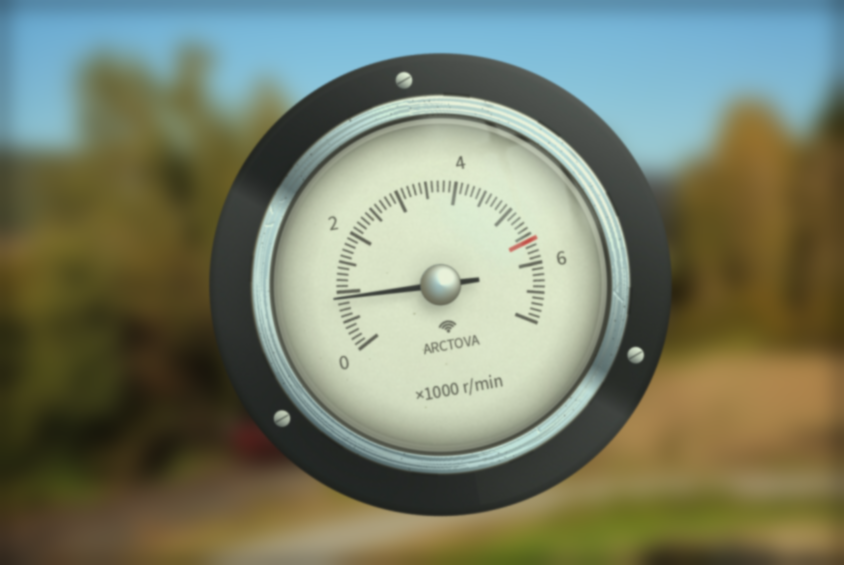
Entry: 900; rpm
